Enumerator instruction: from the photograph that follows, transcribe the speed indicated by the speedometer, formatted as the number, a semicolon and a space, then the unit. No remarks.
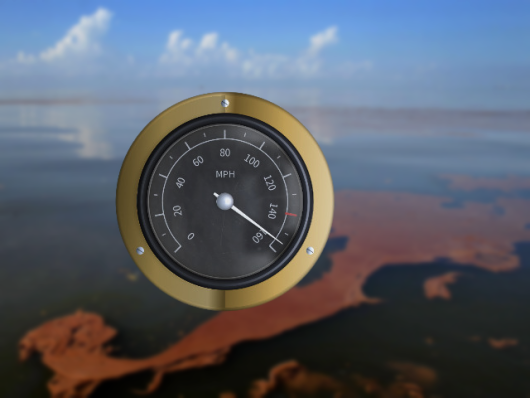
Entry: 155; mph
